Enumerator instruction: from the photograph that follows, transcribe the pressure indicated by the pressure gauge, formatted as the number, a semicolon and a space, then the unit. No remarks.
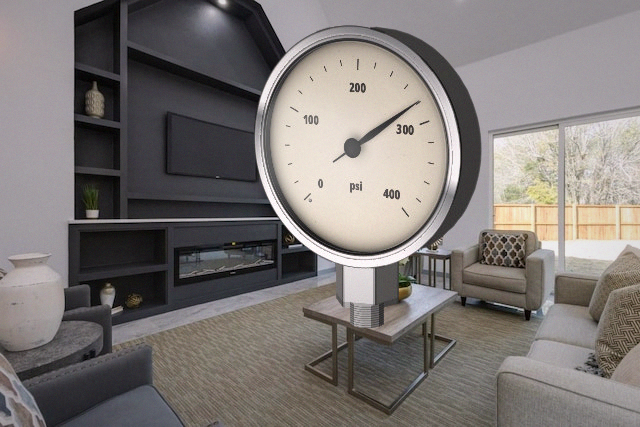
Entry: 280; psi
